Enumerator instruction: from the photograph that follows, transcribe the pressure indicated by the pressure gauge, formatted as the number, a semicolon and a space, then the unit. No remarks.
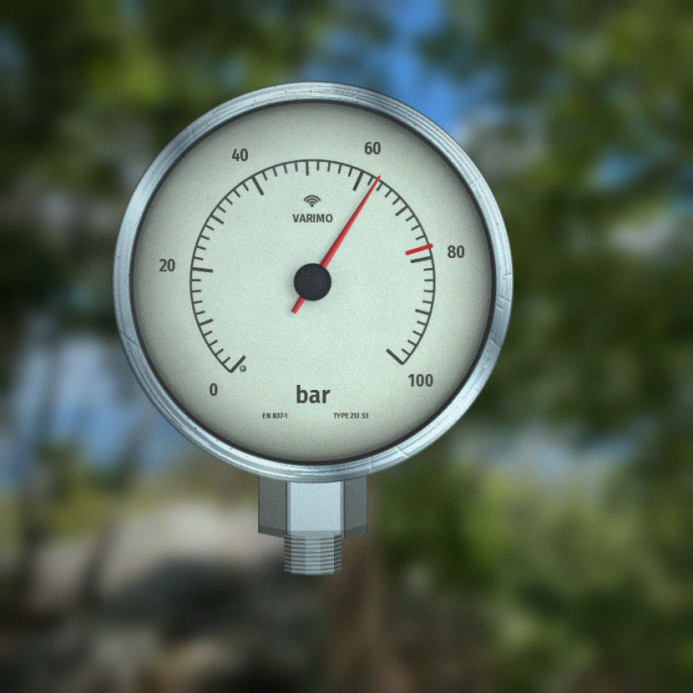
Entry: 63; bar
